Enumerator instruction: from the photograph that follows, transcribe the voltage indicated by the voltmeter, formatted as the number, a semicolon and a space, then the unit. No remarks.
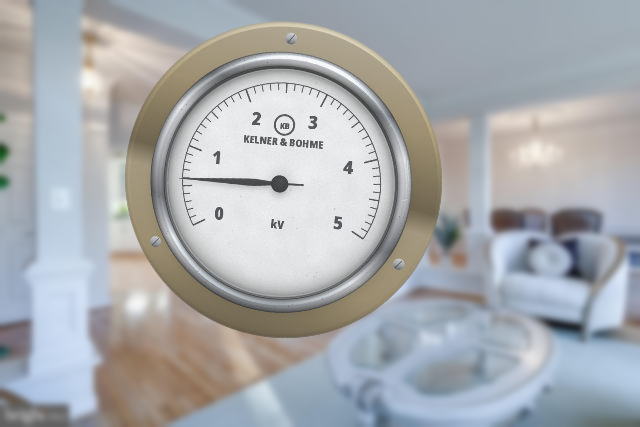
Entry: 0.6; kV
